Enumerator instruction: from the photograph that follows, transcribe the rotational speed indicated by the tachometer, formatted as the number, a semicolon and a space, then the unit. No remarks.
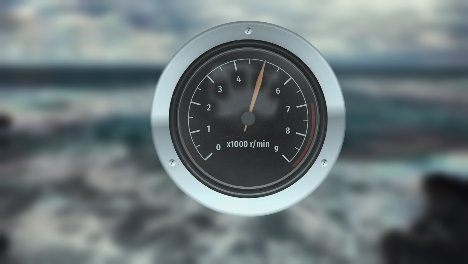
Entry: 5000; rpm
